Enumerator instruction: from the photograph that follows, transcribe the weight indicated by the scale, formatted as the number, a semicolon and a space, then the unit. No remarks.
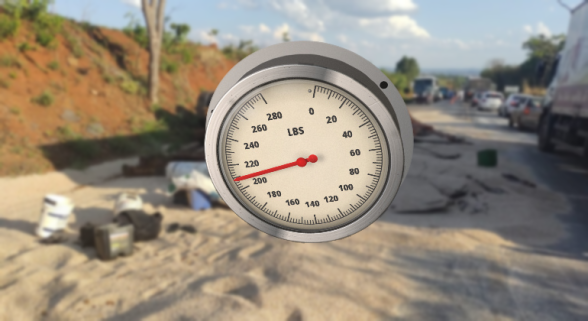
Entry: 210; lb
